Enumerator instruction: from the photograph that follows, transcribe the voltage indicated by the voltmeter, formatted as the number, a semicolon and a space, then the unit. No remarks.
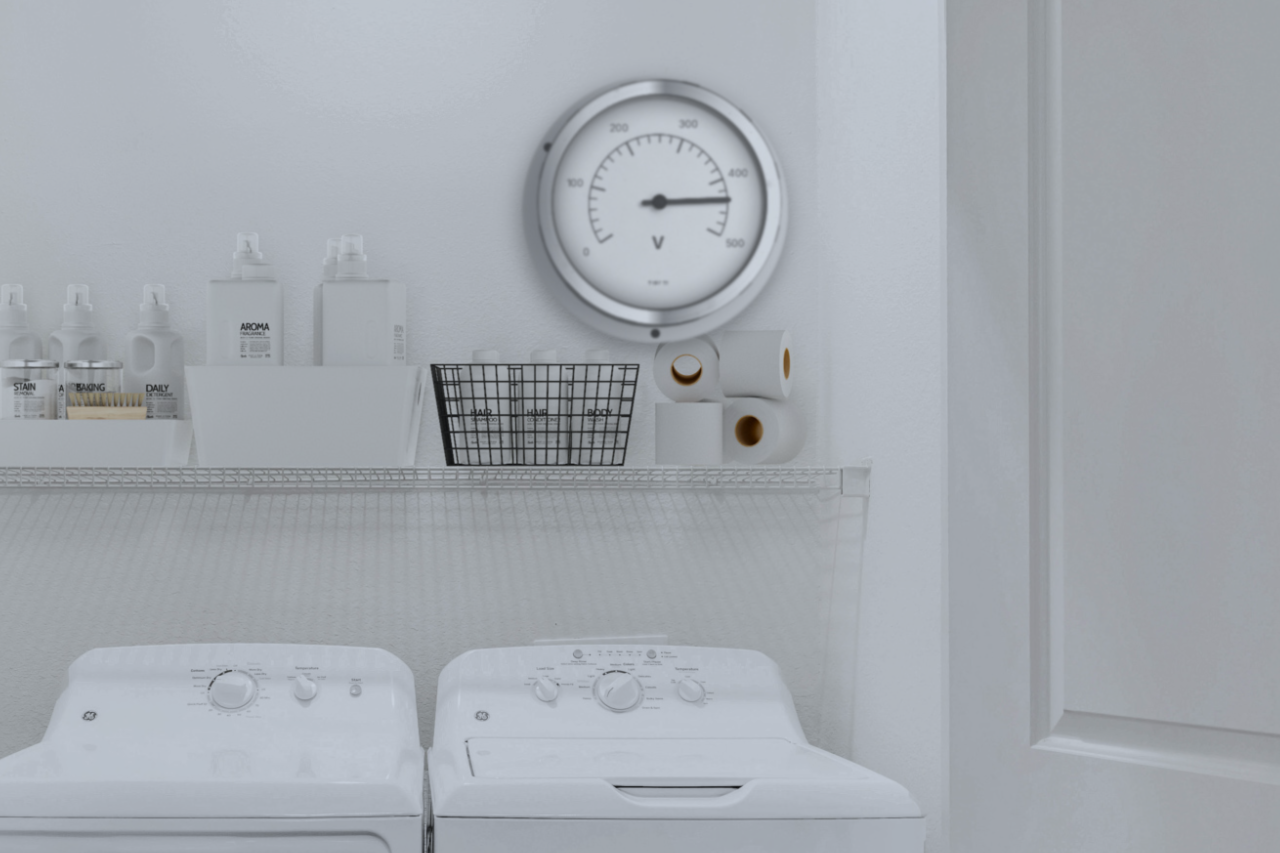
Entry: 440; V
